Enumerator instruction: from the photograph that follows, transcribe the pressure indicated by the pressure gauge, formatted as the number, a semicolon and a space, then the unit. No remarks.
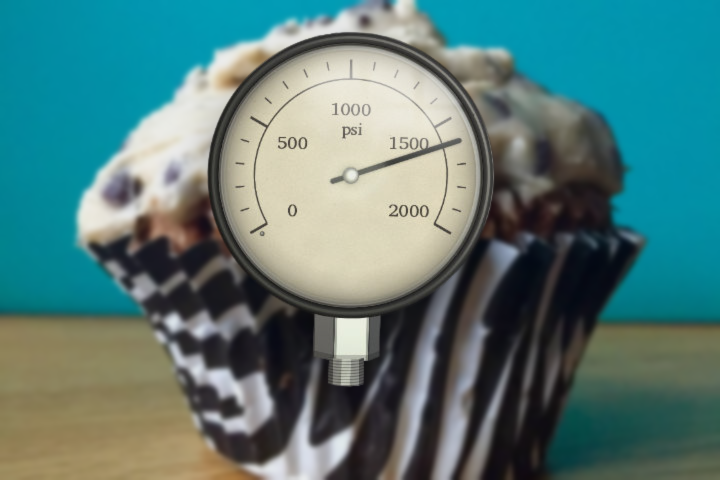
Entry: 1600; psi
